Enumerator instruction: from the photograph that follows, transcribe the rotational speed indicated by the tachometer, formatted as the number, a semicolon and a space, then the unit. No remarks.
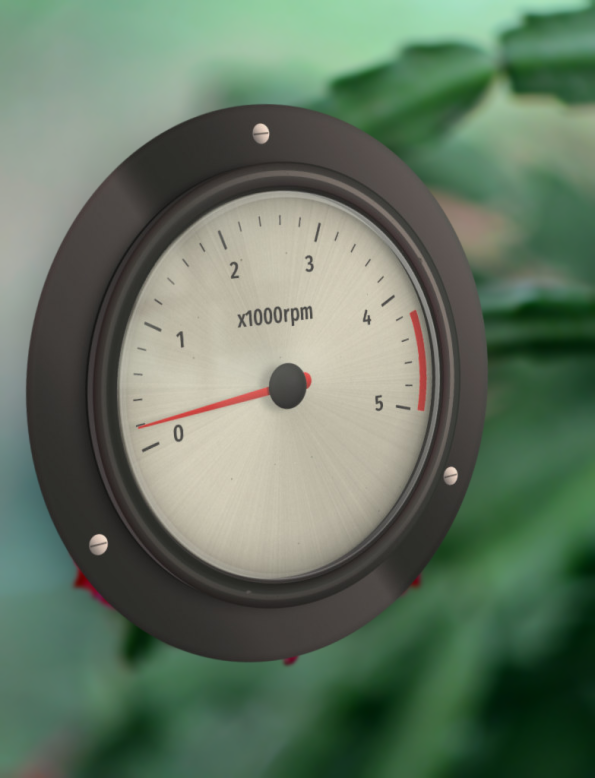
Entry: 200; rpm
